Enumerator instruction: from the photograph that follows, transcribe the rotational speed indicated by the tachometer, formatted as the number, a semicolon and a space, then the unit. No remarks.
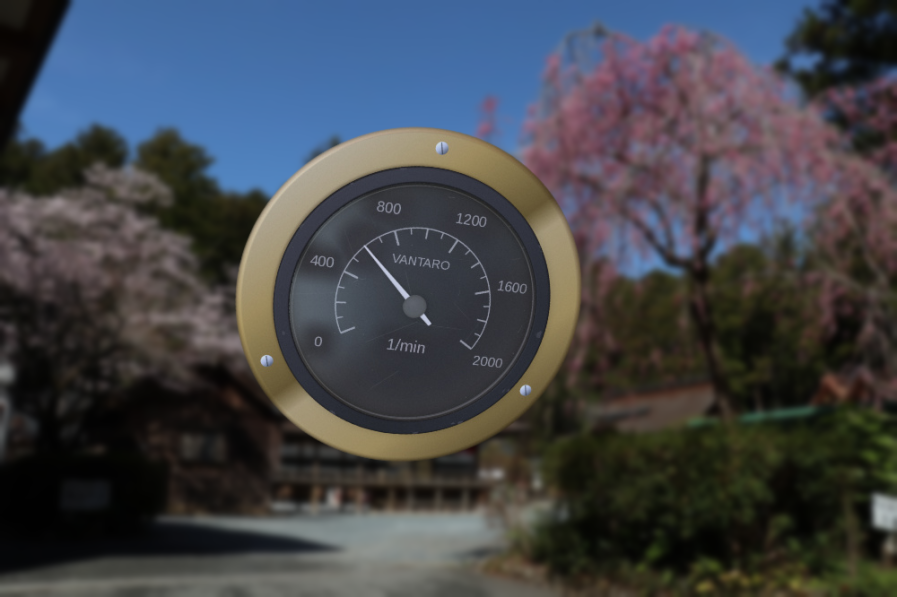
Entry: 600; rpm
